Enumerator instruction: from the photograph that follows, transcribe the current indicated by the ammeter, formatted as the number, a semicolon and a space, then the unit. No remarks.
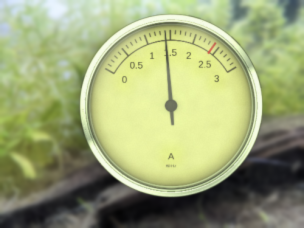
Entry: 1.4; A
